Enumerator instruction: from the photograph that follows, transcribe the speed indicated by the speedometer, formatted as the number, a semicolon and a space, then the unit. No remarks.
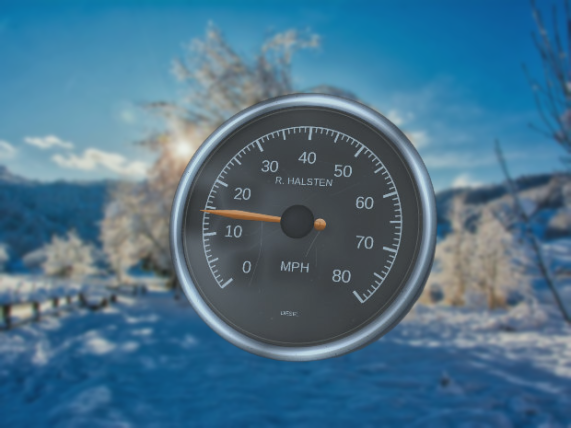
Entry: 14; mph
